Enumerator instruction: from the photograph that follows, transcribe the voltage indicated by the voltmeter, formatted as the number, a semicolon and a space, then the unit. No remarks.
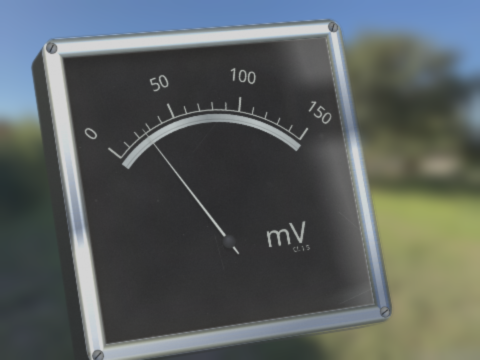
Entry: 25; mV
